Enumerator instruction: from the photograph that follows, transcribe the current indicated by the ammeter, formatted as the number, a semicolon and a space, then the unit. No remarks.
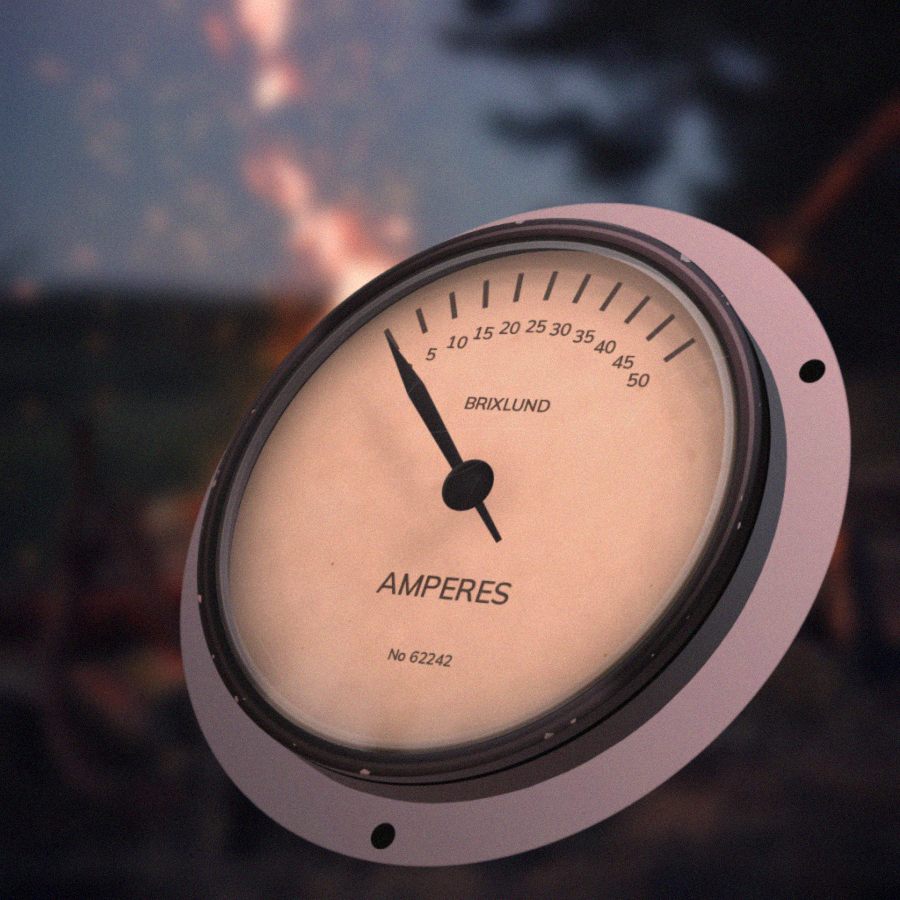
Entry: 0; A
